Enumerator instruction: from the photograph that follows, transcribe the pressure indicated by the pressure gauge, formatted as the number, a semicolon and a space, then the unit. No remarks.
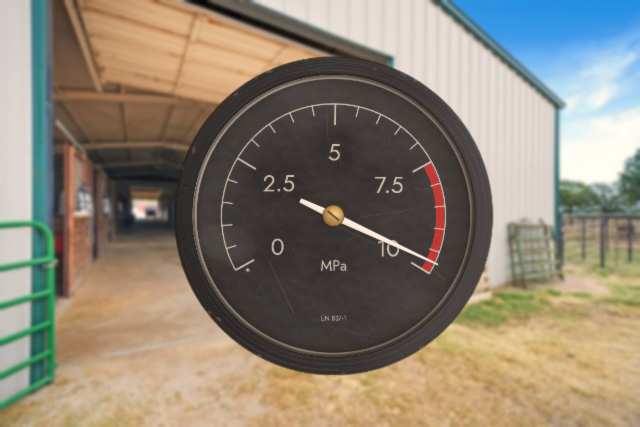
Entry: 9.75; MPa
